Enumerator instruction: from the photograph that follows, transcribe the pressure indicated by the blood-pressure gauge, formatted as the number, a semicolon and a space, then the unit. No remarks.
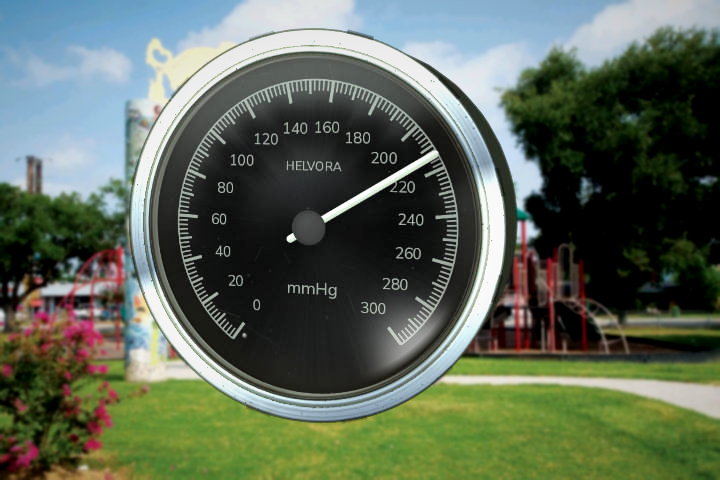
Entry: 214; mmHg
